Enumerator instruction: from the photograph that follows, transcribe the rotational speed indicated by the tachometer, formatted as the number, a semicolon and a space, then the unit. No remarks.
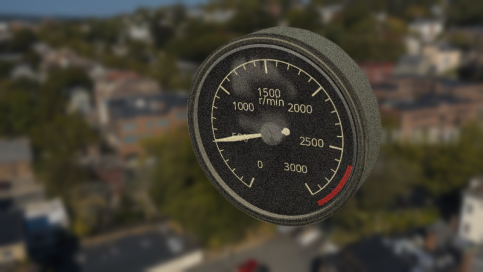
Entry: 500; rpm
